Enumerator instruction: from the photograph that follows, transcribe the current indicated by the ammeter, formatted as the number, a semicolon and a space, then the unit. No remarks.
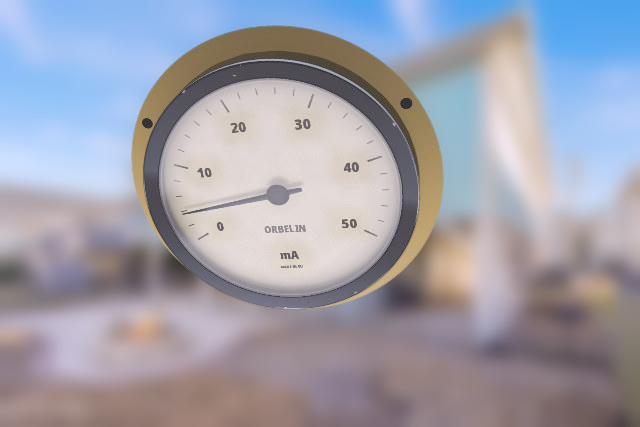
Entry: 4; mA
